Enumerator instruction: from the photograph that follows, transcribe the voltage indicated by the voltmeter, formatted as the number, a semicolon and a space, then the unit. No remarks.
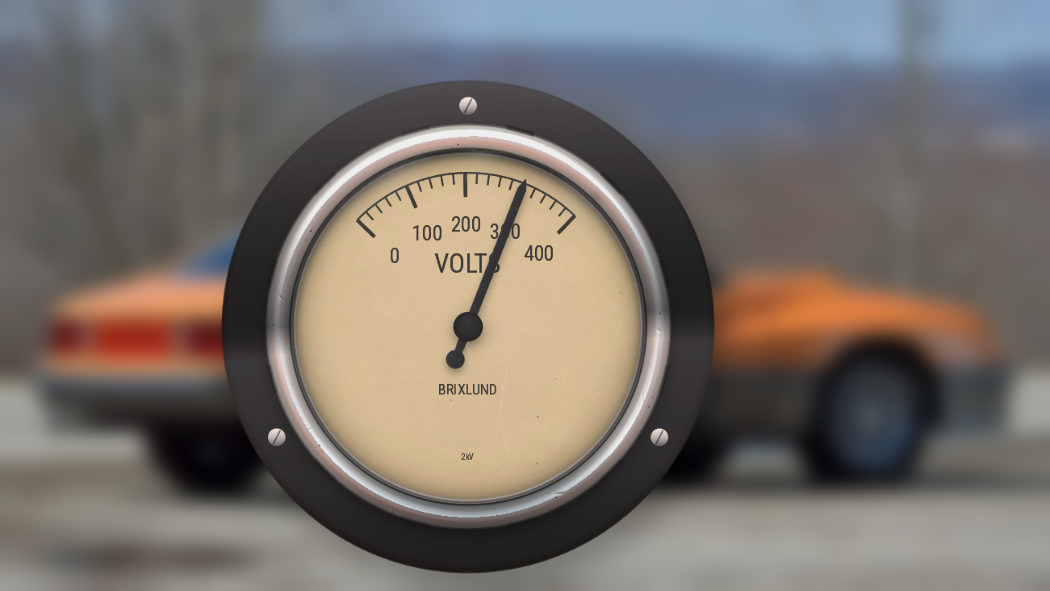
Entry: 300; V
